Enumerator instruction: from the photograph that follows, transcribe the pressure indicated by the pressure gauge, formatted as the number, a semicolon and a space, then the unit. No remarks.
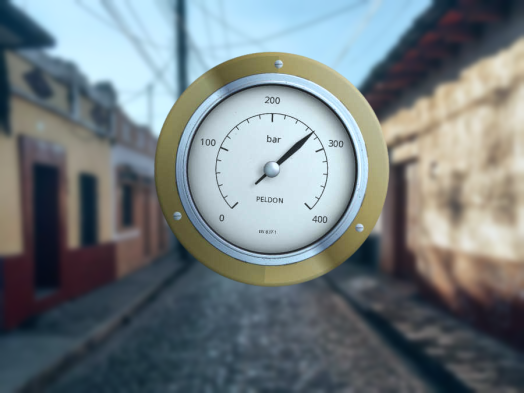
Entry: 270; bar
